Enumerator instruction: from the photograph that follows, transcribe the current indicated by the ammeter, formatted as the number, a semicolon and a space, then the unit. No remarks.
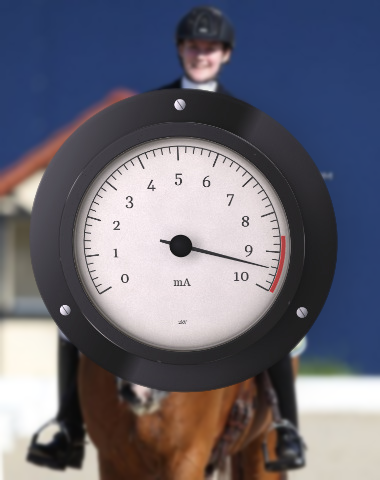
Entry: 9.4; mA
